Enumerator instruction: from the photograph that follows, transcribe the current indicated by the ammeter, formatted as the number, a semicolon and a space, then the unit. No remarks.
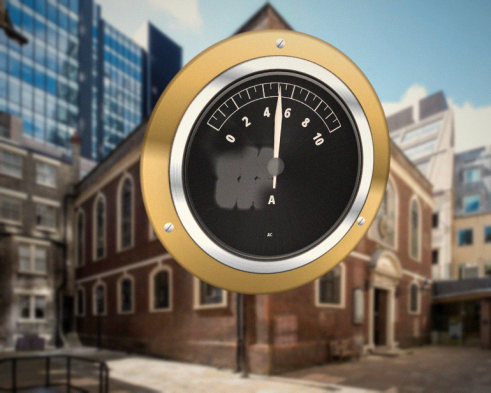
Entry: 5; A
